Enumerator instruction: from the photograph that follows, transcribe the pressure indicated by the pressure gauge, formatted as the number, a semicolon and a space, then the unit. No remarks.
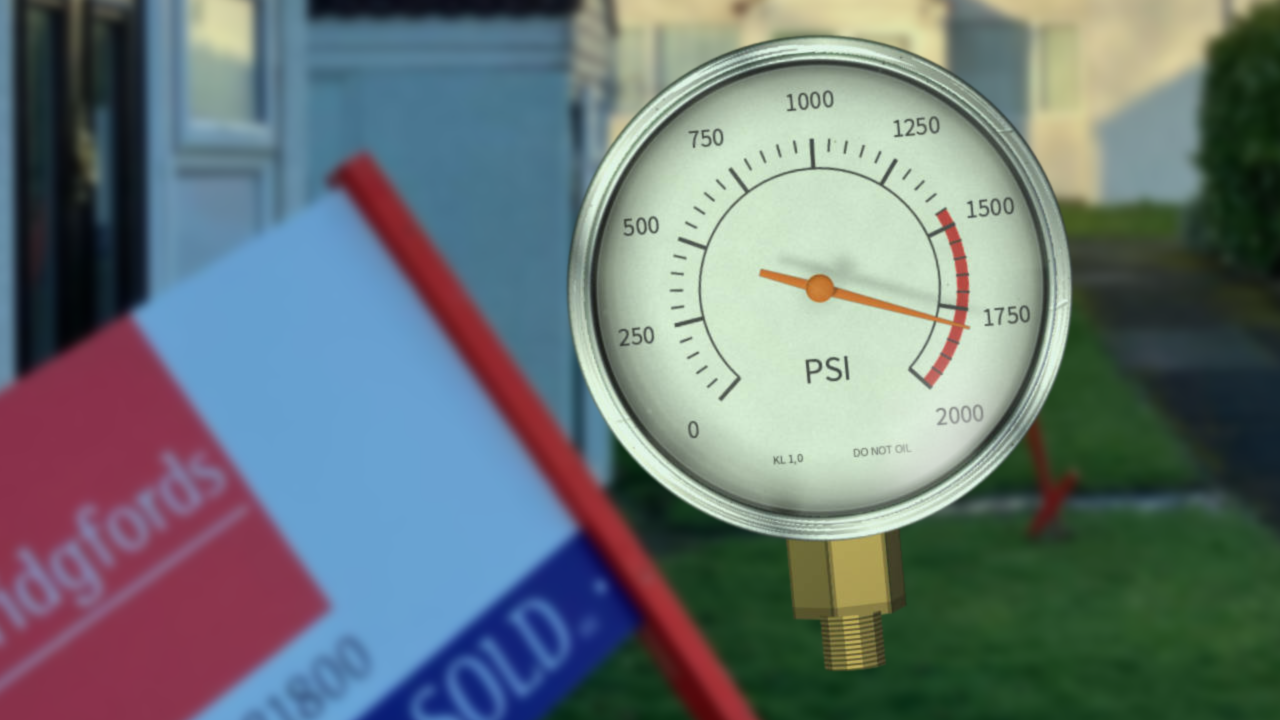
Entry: 1800; psi
